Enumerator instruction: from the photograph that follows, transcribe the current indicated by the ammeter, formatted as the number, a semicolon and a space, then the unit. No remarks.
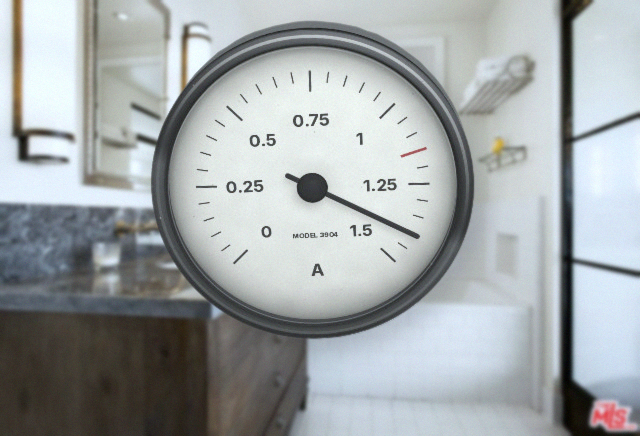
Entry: 1.4; A
